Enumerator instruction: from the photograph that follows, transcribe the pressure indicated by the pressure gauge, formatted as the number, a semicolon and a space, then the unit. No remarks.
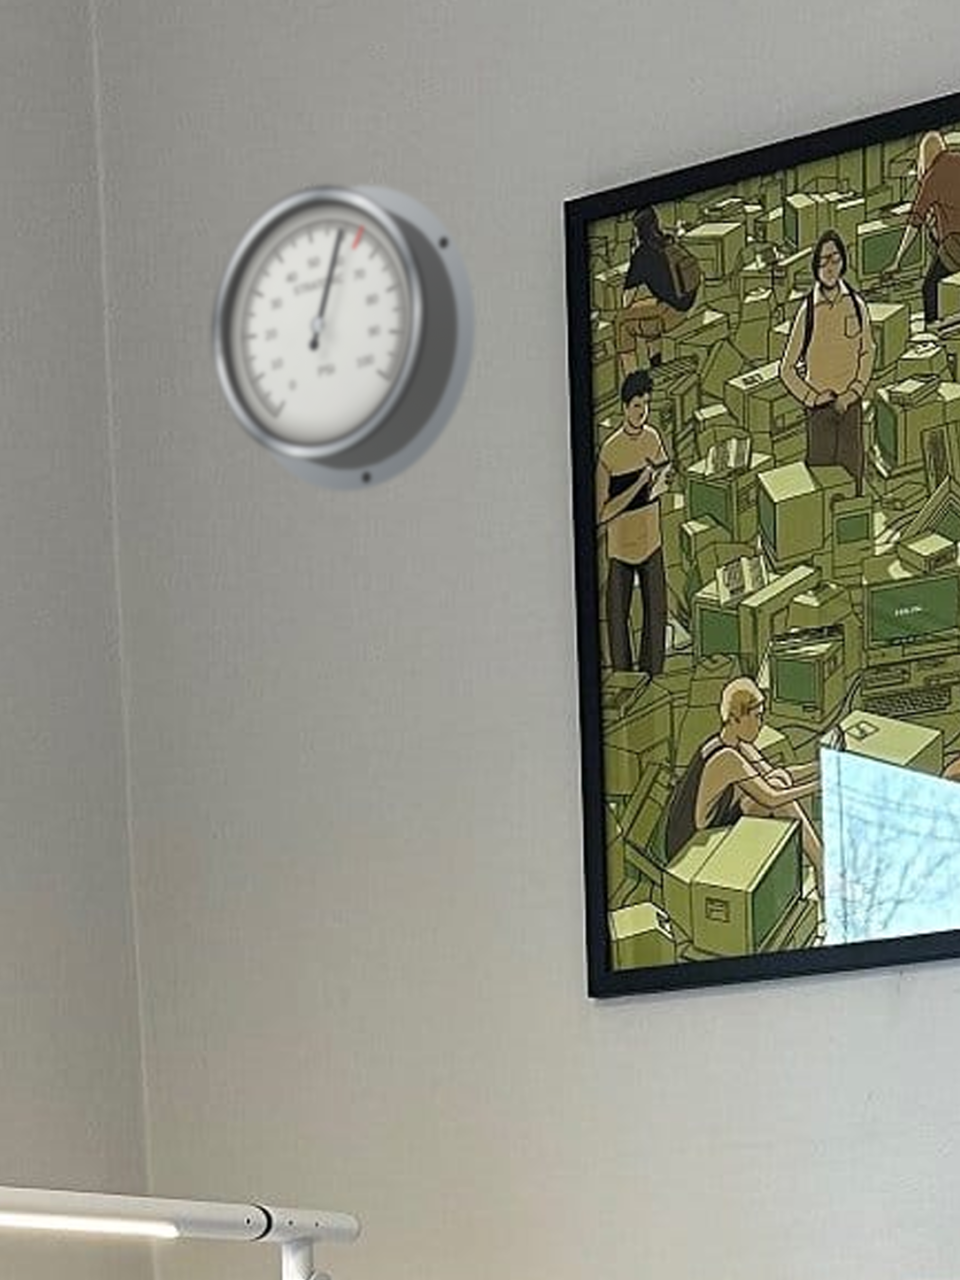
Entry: 60; psi
